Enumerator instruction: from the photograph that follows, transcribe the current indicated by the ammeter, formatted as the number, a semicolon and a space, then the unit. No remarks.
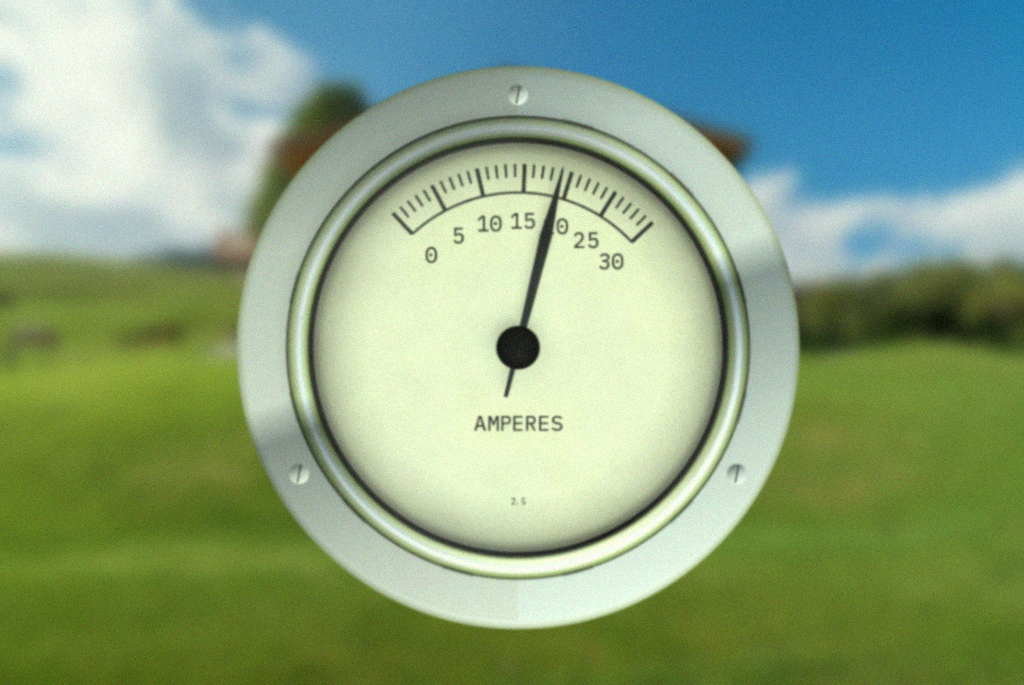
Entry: 19; A
